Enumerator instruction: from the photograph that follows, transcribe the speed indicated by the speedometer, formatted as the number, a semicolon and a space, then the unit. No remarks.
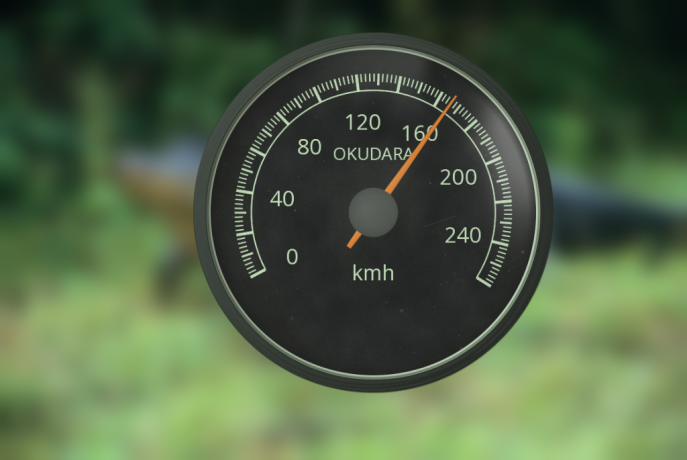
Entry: 166; km/h
